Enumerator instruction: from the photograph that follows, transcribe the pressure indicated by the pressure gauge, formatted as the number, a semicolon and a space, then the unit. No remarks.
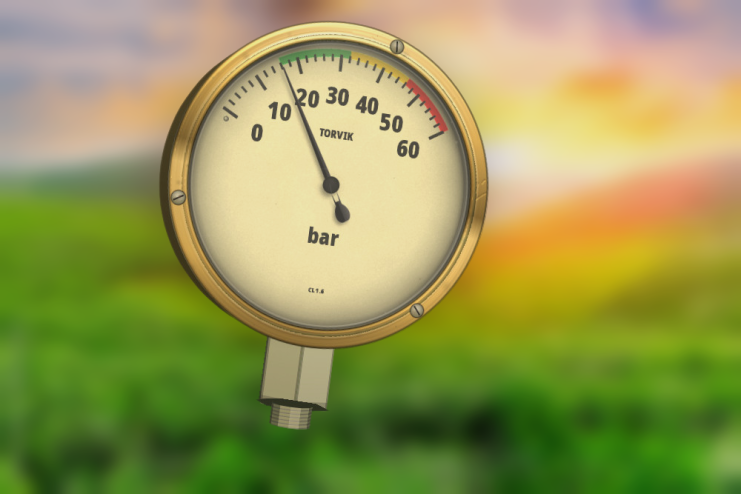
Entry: 16; bar
